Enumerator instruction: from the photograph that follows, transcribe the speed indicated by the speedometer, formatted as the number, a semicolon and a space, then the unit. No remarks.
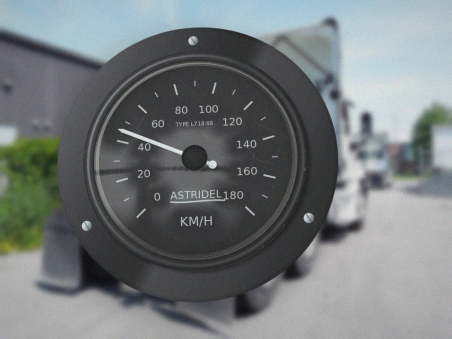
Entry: 45; km/h
